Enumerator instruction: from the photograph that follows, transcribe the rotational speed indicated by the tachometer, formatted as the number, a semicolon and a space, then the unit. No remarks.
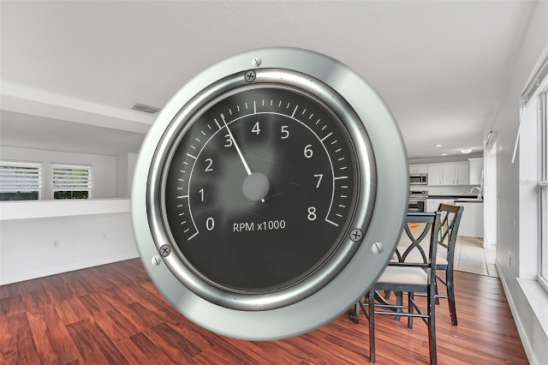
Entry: 3200; rpm
